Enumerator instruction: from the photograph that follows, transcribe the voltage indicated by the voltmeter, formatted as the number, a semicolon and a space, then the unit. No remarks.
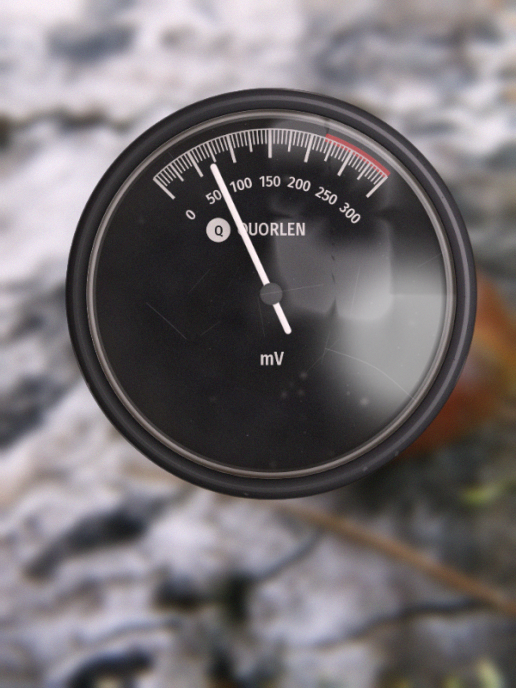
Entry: 70; mV
